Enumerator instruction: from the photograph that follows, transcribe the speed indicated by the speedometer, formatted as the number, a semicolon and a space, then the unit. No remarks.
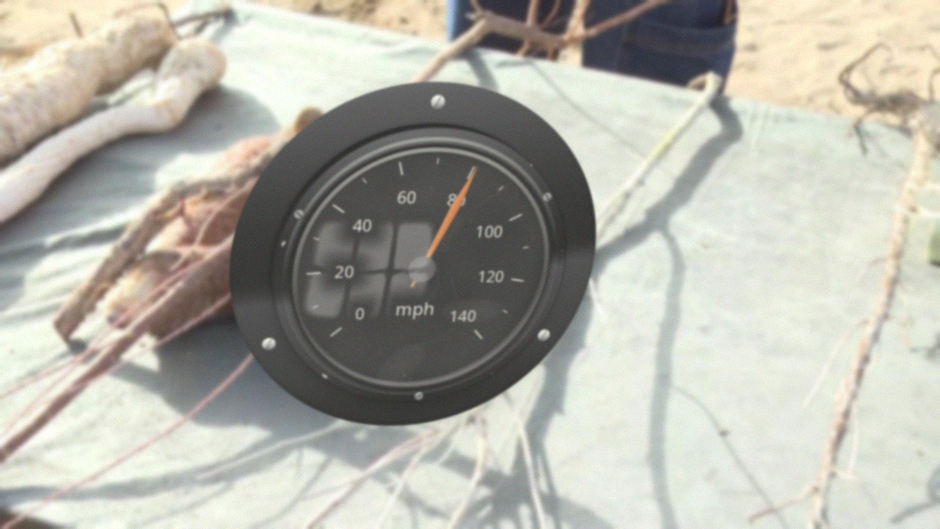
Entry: 80; mph
